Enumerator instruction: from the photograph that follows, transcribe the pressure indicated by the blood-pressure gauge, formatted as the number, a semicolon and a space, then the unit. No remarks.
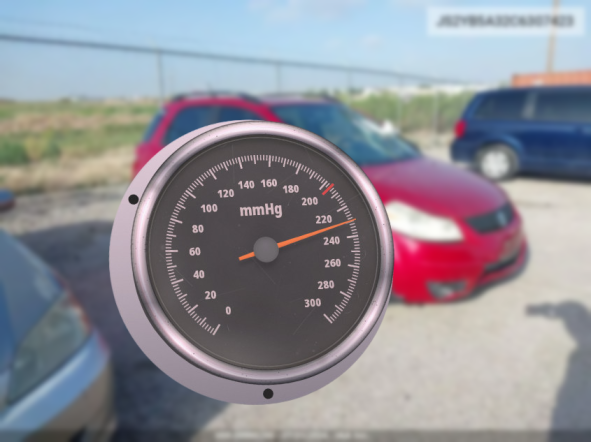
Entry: 230; mmHg
